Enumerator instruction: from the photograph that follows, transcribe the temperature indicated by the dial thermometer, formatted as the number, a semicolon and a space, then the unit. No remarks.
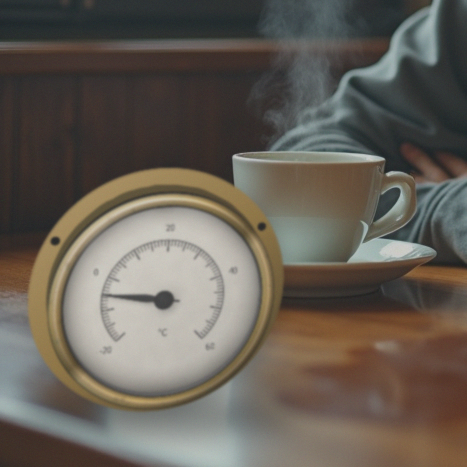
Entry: -5; °C
